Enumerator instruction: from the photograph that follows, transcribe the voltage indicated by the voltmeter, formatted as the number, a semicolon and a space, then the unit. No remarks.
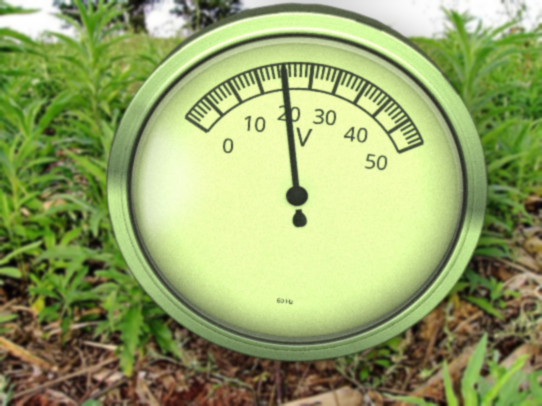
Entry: 20; V
